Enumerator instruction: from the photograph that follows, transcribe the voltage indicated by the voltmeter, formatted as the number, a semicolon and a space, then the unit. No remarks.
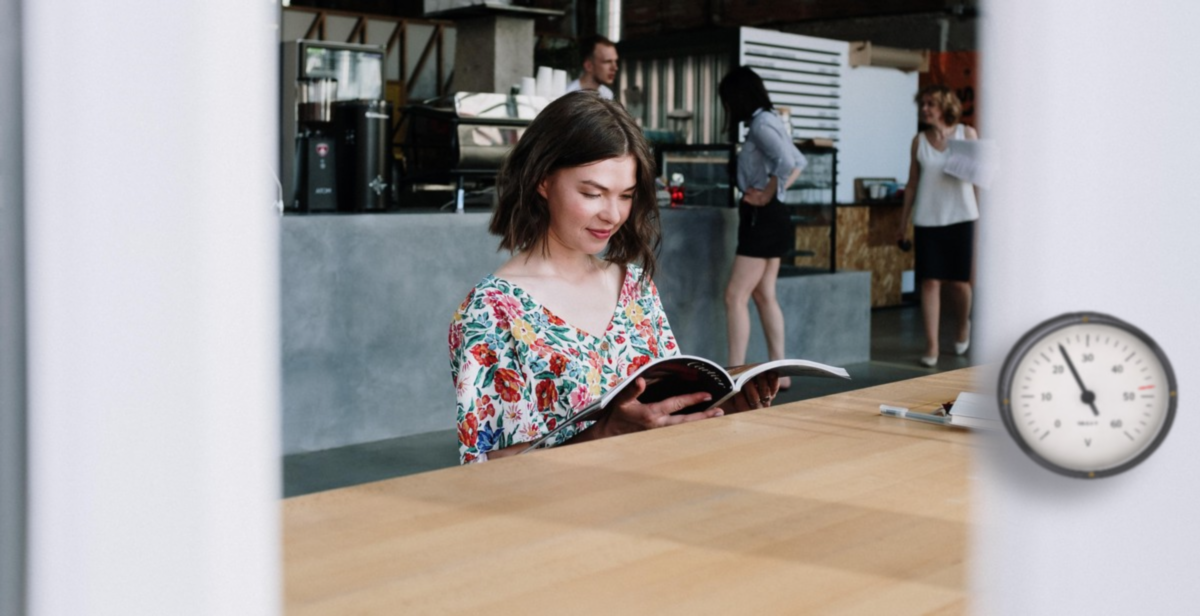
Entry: 24; V
